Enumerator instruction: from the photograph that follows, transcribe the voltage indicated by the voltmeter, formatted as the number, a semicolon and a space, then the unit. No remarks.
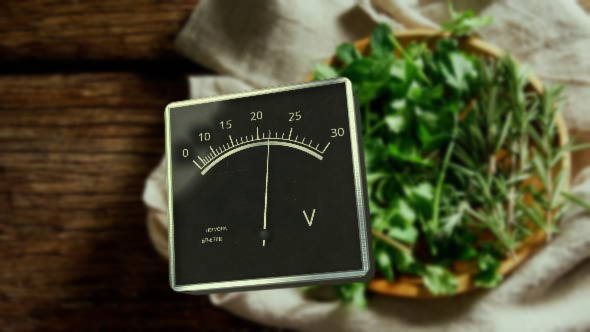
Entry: 22; V
